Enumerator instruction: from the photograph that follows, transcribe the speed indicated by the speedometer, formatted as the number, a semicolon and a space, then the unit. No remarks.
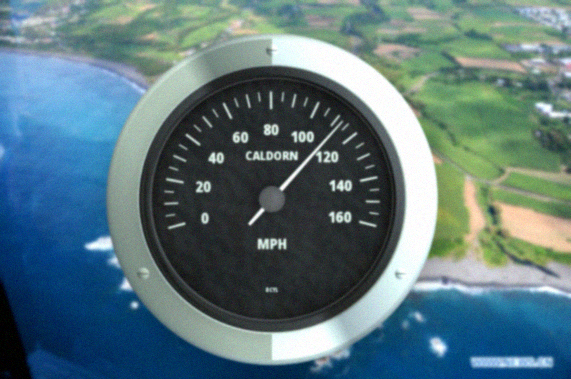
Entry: 112.5; mph
